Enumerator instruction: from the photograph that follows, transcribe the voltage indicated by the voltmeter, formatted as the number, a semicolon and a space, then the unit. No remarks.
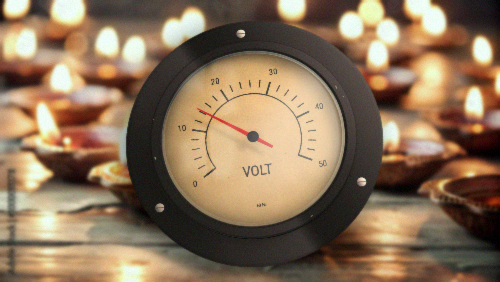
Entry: 14; V
